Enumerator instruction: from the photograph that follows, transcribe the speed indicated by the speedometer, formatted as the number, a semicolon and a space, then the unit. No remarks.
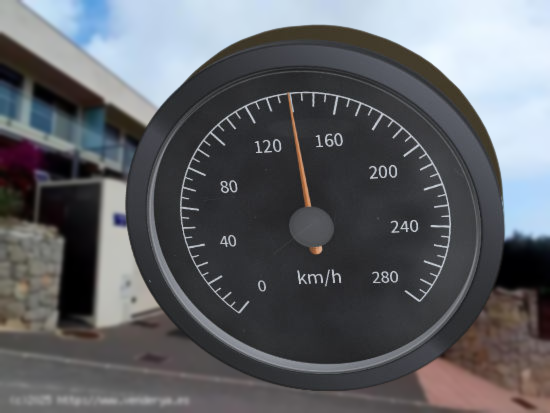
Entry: 140; km/h
